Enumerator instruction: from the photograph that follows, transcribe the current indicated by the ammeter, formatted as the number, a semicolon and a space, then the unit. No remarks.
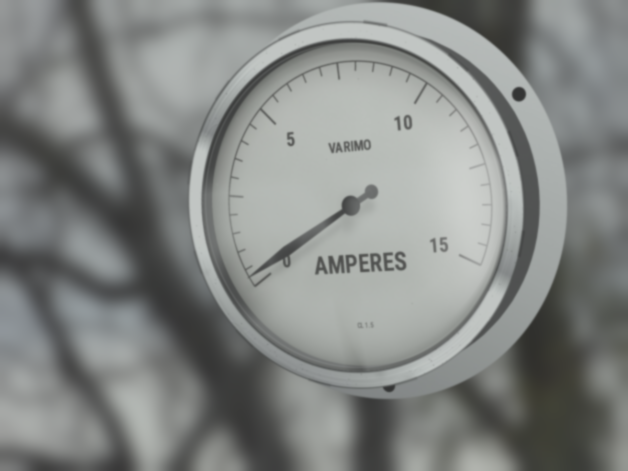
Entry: 0.25; A
